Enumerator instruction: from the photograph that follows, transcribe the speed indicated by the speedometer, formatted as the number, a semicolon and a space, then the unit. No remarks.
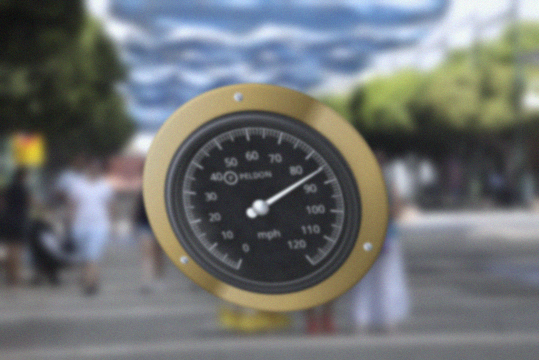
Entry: 85; mph
